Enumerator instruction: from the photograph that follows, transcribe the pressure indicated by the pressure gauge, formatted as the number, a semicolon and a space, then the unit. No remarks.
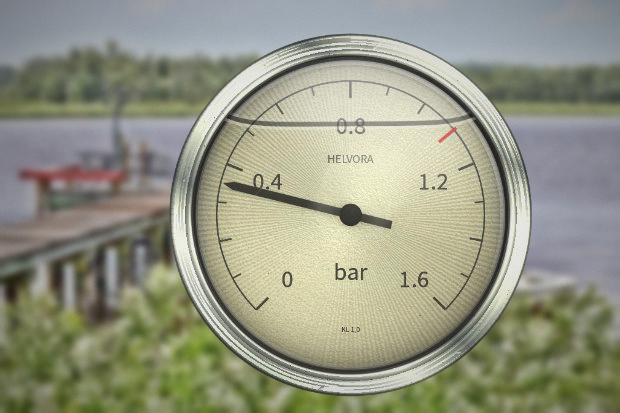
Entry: 0.35; bar
